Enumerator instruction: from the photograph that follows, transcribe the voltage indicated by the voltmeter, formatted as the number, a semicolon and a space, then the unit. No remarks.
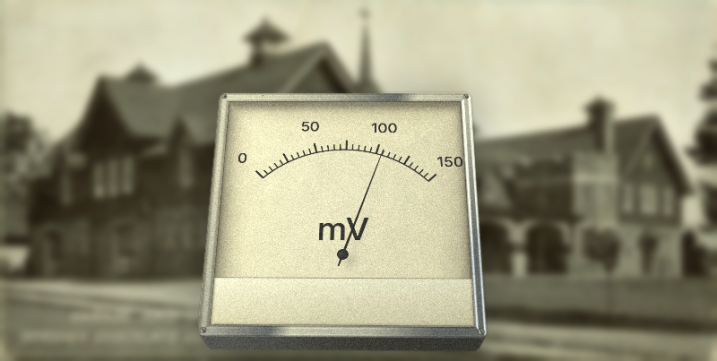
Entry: 105; mV
